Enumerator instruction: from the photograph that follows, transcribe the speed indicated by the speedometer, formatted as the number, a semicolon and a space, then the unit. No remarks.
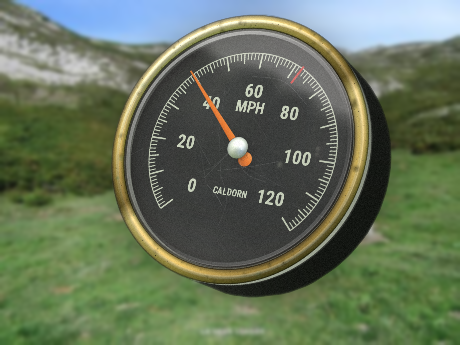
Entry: 40; mph
